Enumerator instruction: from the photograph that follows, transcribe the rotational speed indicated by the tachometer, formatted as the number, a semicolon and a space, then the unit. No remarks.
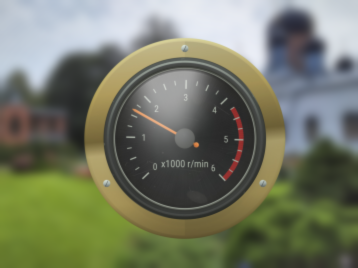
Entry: 1625; rpm
